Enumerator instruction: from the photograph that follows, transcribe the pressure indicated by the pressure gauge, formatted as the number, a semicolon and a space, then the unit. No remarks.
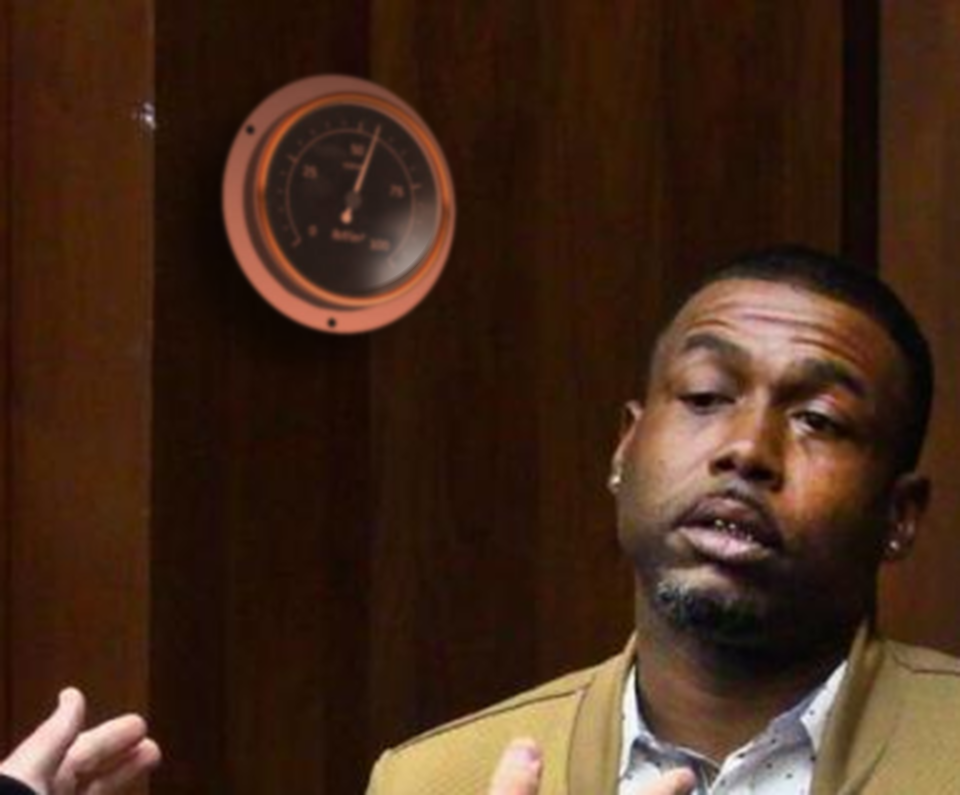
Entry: 55; psi
